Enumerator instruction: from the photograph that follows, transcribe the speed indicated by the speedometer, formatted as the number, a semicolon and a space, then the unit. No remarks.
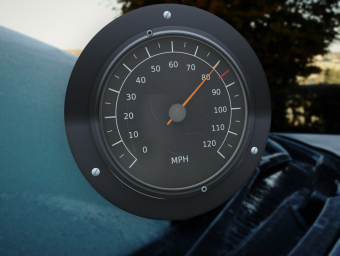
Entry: 80; mph
